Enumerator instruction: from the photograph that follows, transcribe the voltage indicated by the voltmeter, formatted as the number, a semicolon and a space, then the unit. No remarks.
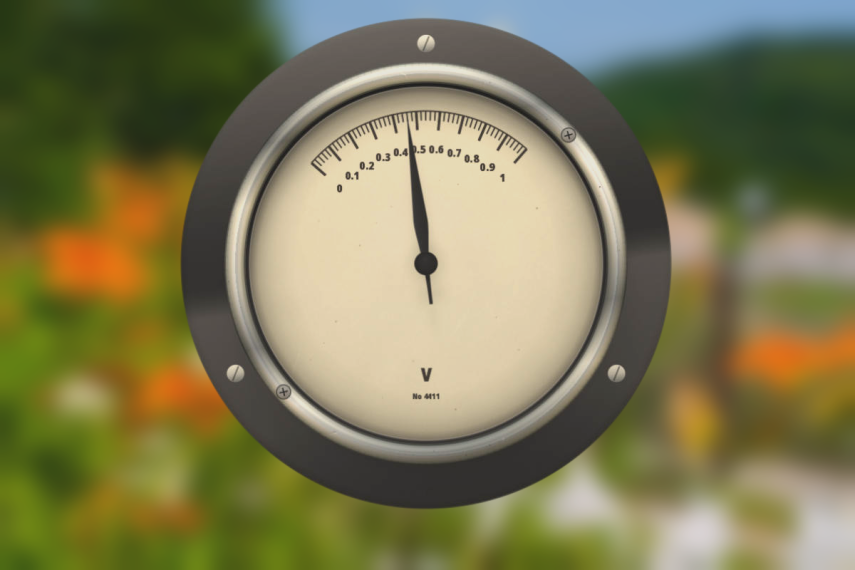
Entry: 0.46; V
